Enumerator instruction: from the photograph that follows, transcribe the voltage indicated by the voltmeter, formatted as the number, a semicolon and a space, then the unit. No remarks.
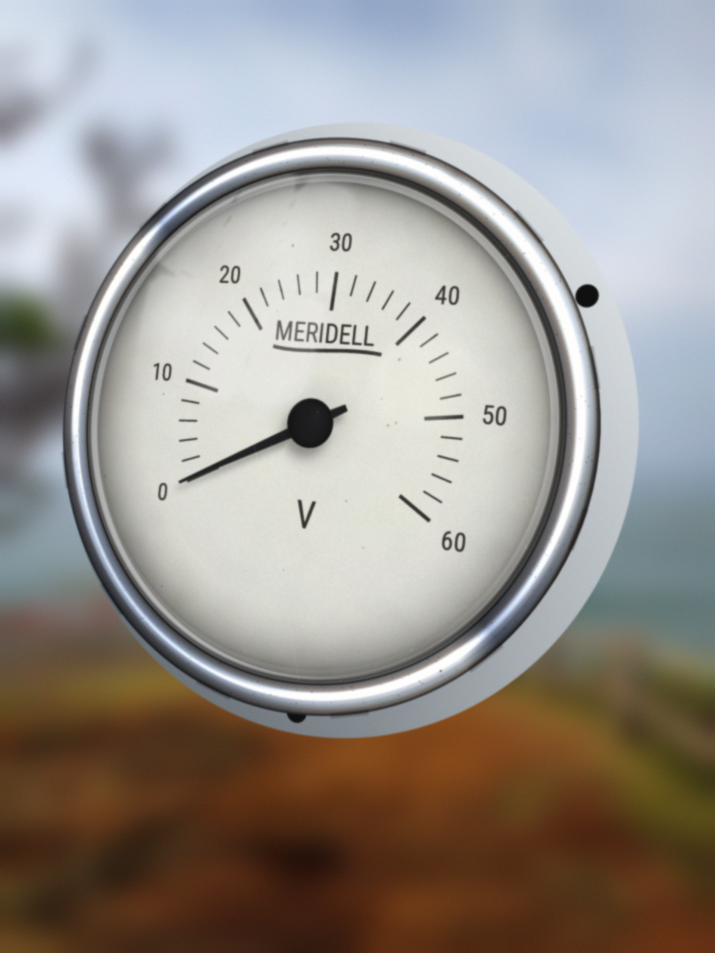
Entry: 0; V
